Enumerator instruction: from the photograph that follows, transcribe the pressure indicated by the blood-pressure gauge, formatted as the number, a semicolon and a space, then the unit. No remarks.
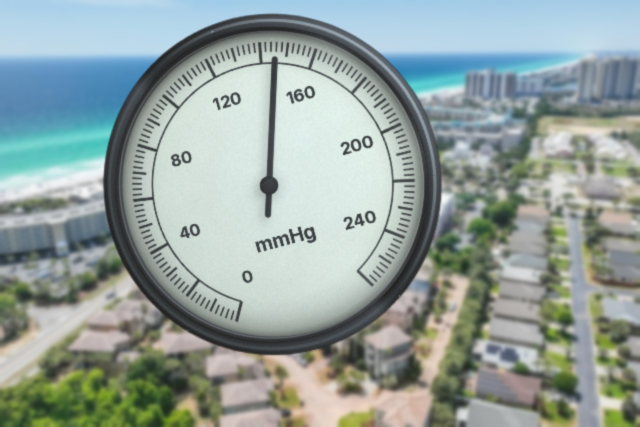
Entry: 146; mmHg
